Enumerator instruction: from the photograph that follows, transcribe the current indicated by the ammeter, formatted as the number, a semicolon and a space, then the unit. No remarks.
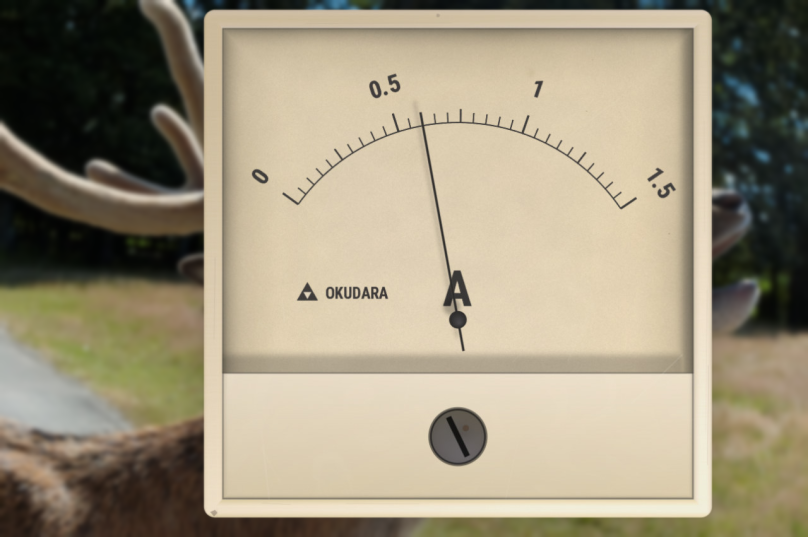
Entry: 0.6; A
